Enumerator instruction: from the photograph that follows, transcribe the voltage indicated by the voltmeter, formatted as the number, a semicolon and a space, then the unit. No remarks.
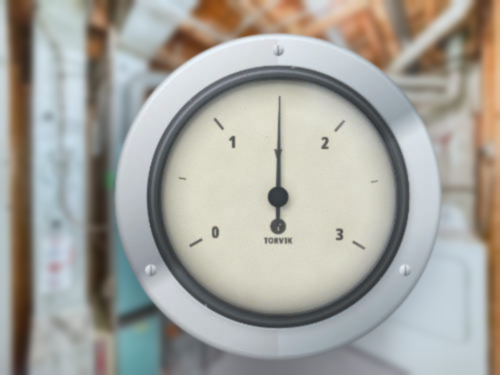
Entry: 1.5; V
